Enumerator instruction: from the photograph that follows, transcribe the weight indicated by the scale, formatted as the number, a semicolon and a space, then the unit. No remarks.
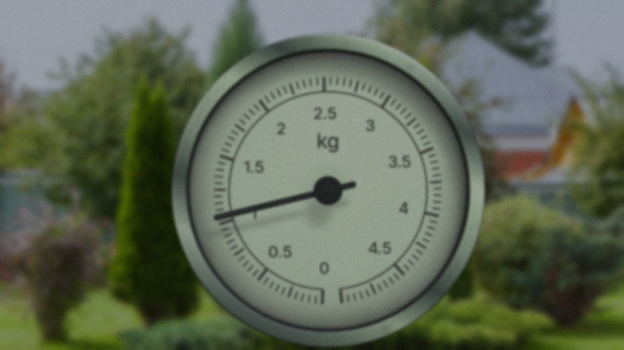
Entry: 1.05; kg
